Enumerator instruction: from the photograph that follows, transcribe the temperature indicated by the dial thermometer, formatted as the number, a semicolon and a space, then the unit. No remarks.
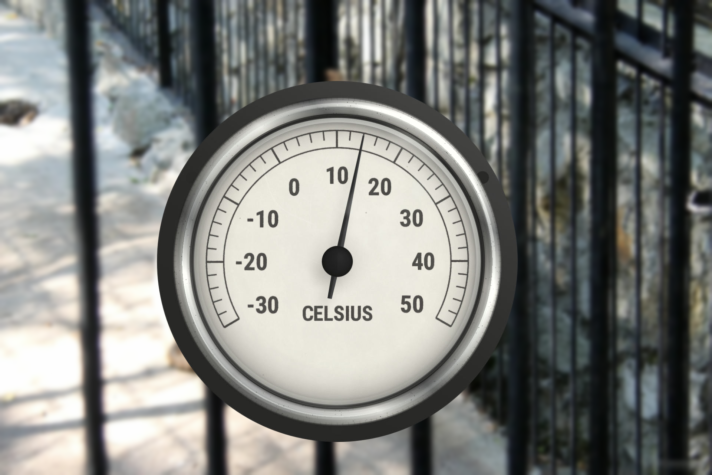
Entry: 14; °C
